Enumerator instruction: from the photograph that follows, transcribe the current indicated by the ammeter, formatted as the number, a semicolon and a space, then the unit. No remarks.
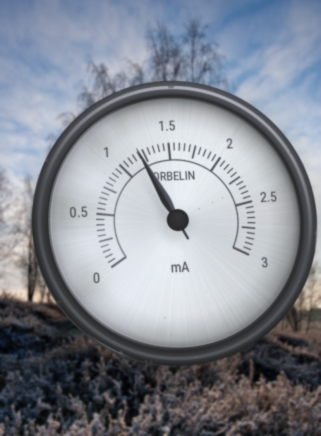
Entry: 1.2; mA
